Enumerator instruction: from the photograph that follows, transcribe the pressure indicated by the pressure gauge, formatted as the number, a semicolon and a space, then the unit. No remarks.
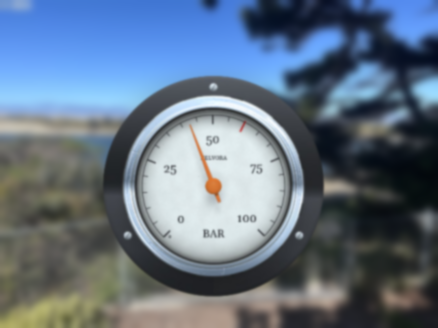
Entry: 42.5; bar
